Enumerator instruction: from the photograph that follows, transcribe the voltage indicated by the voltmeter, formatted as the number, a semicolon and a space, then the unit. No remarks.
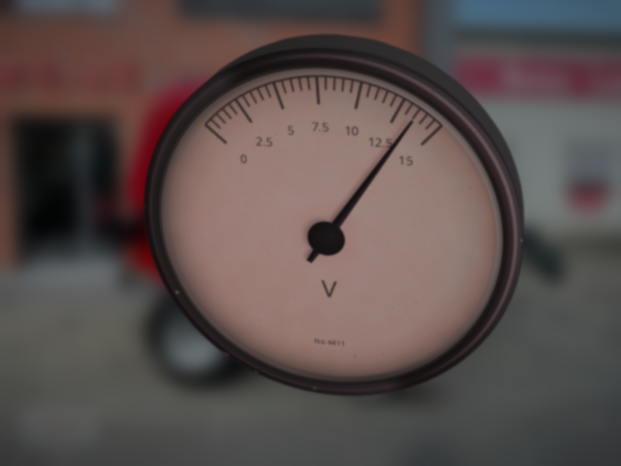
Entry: 13.5; V
